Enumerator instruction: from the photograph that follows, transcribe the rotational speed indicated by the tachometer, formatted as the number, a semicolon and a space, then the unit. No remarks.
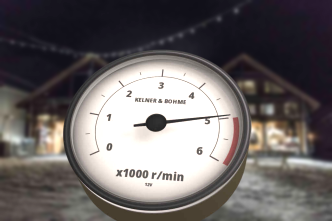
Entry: 5000; rpm
